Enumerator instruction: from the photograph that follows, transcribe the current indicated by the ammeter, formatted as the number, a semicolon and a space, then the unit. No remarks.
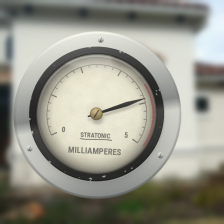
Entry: 3.9; mA
